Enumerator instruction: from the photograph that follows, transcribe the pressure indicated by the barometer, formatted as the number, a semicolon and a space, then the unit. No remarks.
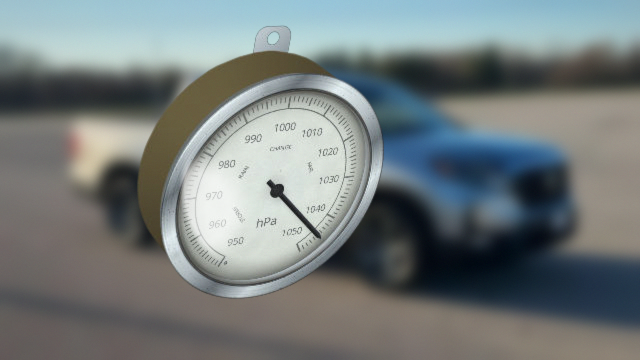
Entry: 1045; hPa
